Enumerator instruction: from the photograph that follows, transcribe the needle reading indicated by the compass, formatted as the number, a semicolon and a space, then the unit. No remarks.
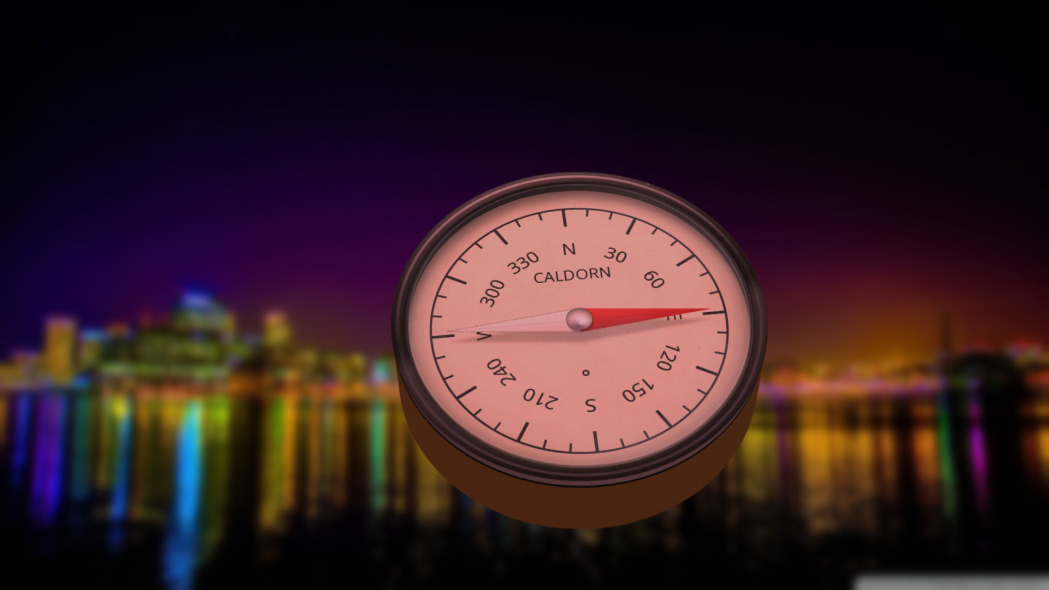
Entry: 90; °
